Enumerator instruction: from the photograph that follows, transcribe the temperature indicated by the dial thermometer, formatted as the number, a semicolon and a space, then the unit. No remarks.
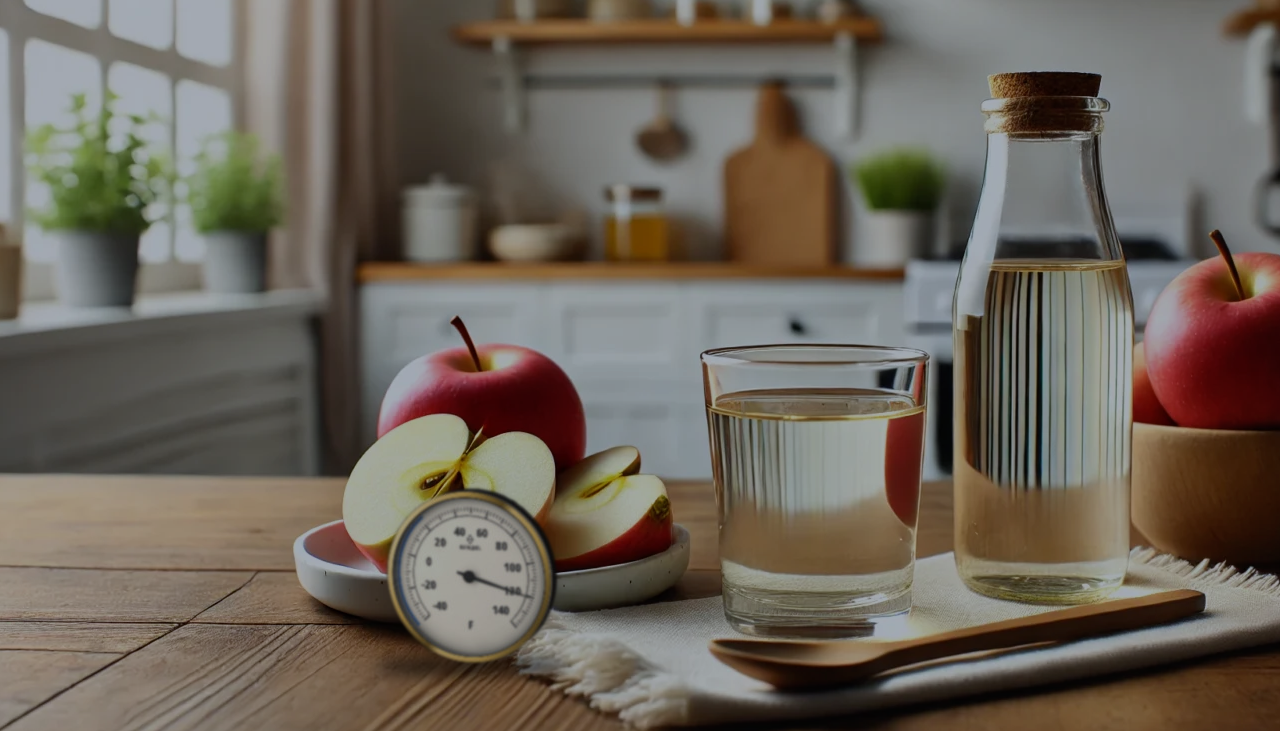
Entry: 120; °F
